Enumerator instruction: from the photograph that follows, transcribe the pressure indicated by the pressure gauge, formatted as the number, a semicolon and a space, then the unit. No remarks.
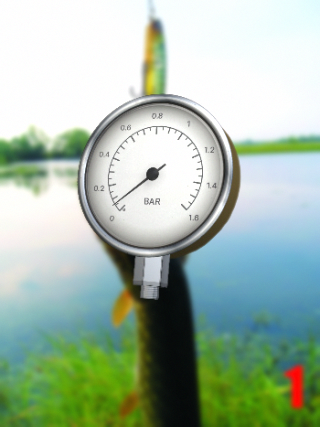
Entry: 0.05; bar
